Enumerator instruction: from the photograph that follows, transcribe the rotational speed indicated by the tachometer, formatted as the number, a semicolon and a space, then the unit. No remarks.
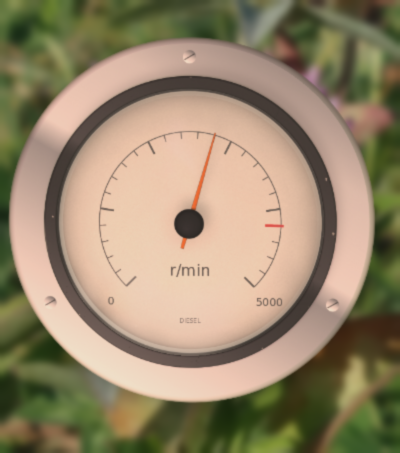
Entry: 2800; rpm
